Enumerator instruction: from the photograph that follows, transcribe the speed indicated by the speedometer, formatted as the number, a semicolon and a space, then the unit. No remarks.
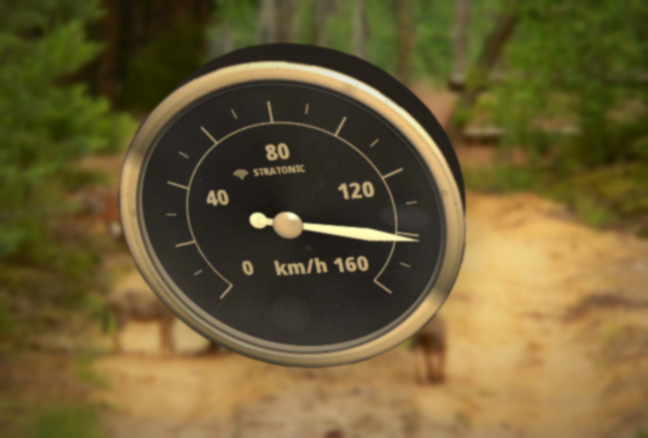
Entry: 140; km/h
